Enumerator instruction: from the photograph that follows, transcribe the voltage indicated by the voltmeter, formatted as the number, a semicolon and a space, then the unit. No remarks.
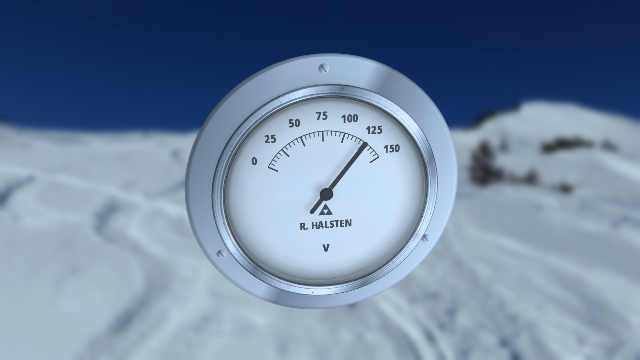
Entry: 125; V
